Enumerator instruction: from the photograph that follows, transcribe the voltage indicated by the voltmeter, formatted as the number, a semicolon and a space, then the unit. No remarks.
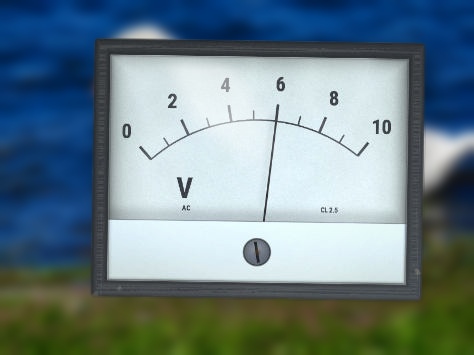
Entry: 6; V
